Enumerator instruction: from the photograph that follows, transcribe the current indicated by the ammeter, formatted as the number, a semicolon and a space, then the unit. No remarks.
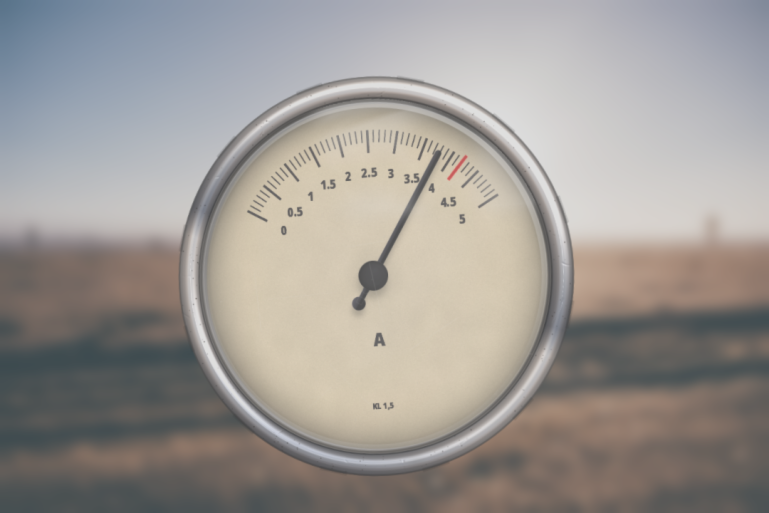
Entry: 3.8; A
